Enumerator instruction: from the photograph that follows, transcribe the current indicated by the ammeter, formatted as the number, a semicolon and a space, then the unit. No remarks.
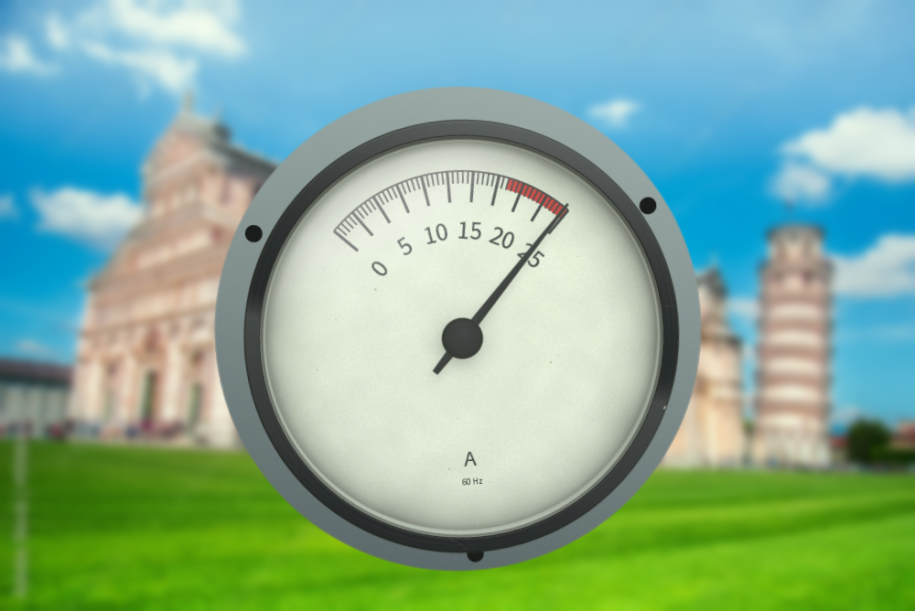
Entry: 24.5; A
